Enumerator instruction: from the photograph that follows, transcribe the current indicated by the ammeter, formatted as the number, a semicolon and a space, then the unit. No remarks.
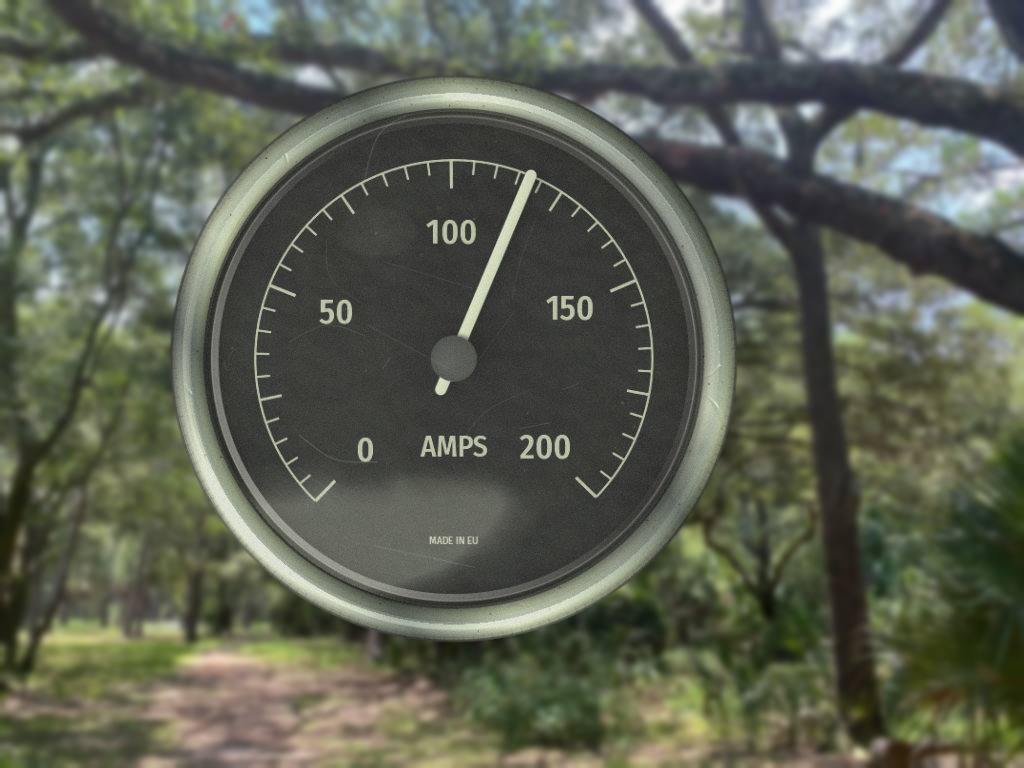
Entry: 117.5; A
